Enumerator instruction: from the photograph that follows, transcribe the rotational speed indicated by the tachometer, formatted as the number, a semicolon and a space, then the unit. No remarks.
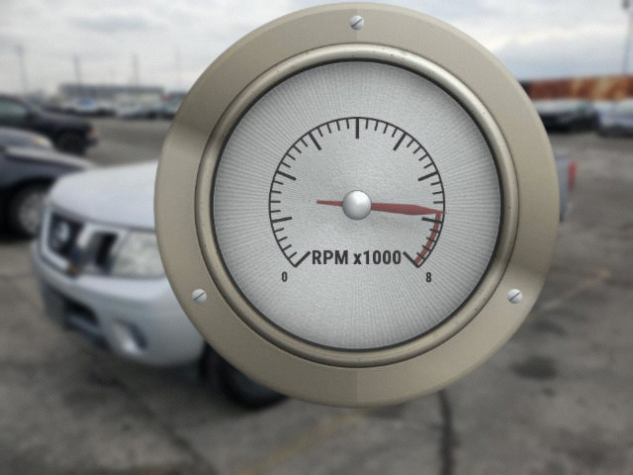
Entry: 6800; rpm
